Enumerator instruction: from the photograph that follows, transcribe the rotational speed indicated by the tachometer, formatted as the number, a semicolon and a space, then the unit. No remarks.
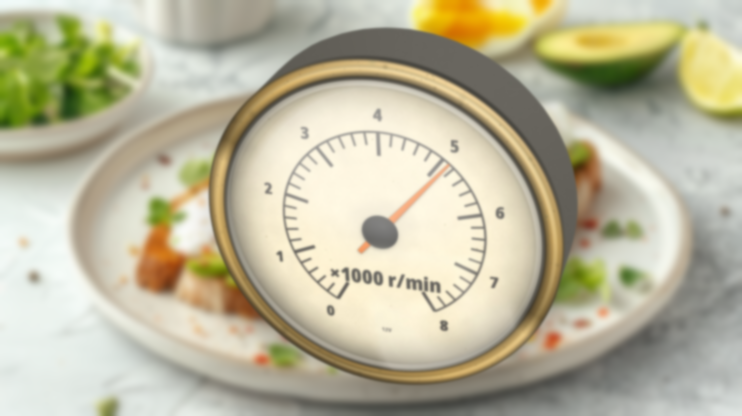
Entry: 5100; rpm
